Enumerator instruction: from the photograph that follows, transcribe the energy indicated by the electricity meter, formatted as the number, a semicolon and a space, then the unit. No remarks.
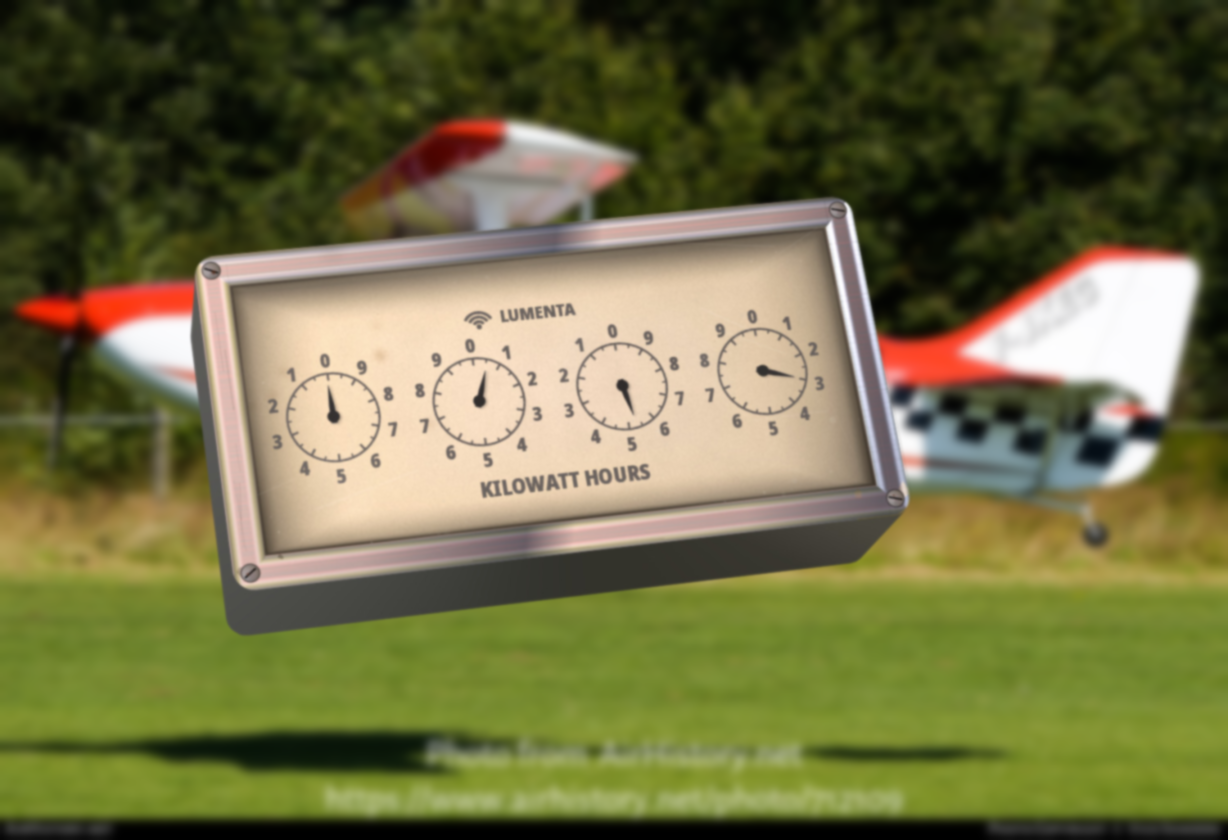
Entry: 53; kWh
